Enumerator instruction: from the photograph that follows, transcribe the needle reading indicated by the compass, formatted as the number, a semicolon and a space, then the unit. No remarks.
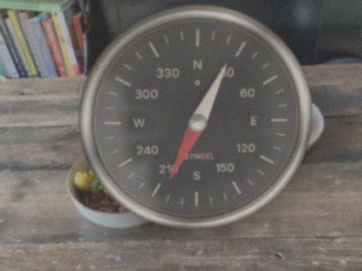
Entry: 205; °
